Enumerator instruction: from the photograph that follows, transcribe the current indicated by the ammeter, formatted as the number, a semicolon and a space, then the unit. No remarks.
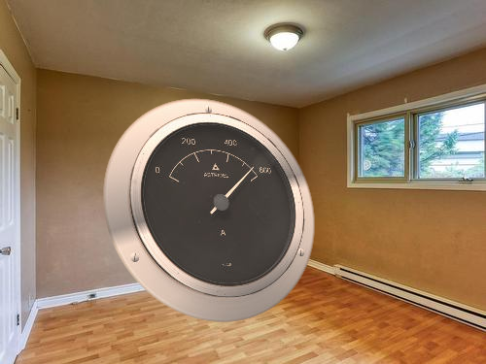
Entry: 550; A
